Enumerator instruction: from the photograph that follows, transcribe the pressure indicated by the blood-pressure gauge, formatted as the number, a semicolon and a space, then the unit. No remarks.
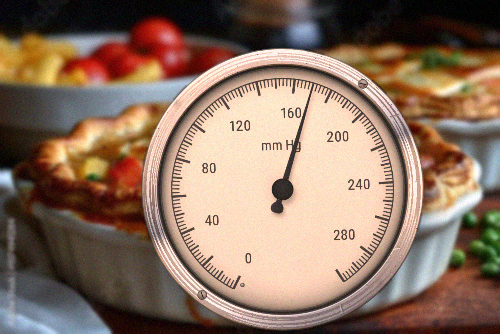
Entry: 170; mmHg
